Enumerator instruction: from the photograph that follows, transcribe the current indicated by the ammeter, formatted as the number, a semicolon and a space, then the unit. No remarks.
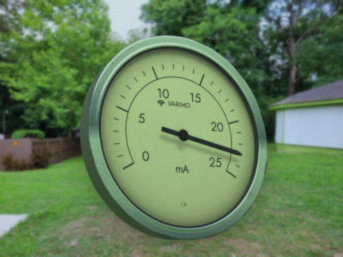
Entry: 23; mA
